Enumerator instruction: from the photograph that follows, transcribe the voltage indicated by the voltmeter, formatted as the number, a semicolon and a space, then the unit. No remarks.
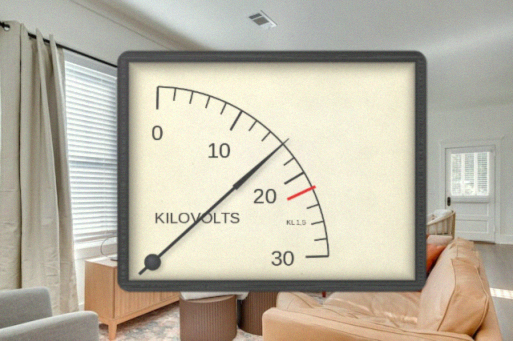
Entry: 16; kV
